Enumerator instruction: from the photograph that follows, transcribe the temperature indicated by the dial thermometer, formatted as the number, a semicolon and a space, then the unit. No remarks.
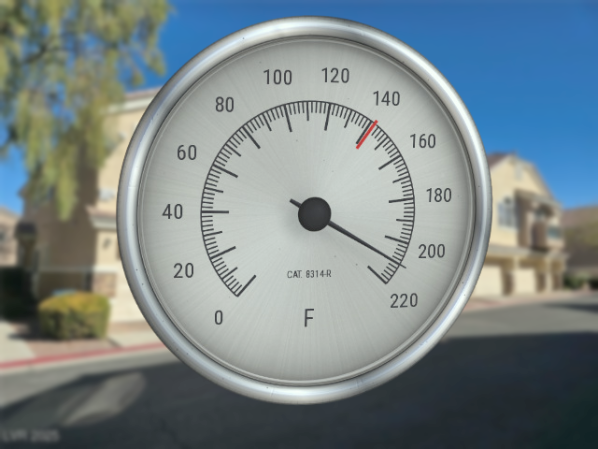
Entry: 210; °F
